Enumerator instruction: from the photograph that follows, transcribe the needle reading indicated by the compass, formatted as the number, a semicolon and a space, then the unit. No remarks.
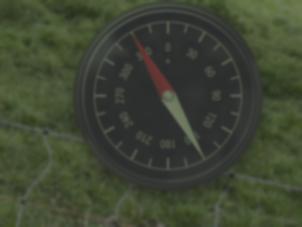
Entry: 330; °
